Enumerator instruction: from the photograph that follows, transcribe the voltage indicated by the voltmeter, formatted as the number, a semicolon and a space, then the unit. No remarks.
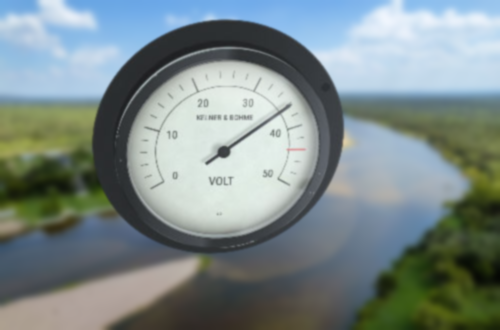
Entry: 36; V
